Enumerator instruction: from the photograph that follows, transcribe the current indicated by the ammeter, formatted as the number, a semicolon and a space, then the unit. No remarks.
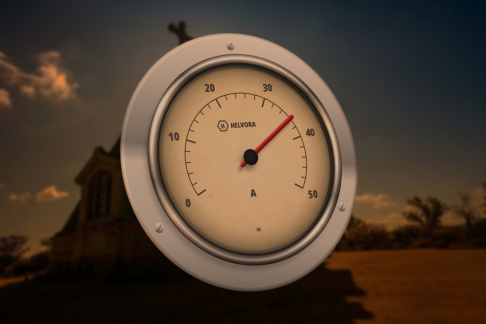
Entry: 36; A
